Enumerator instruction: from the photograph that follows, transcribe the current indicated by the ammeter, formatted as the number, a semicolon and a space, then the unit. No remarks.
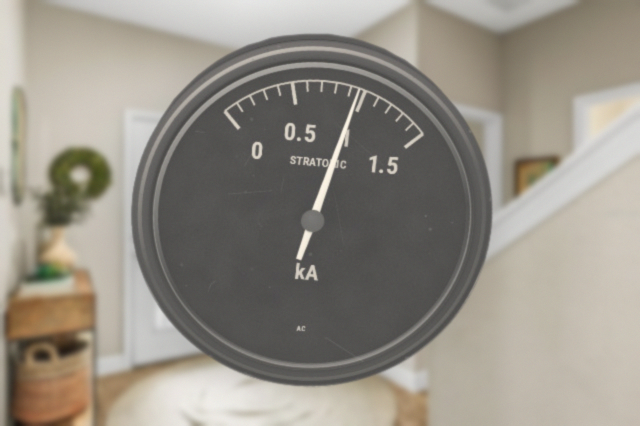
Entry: 0.95; kA
